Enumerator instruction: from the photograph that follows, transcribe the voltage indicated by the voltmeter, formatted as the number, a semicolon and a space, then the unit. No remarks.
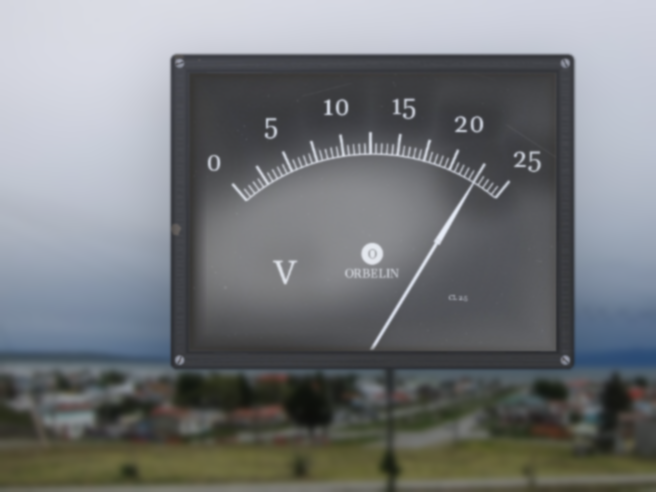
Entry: 22.5; V
